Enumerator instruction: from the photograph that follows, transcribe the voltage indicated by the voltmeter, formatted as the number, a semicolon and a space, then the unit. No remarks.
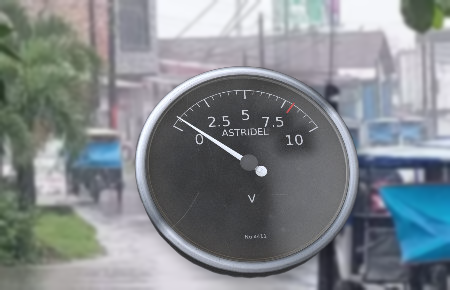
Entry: 0.5; V
